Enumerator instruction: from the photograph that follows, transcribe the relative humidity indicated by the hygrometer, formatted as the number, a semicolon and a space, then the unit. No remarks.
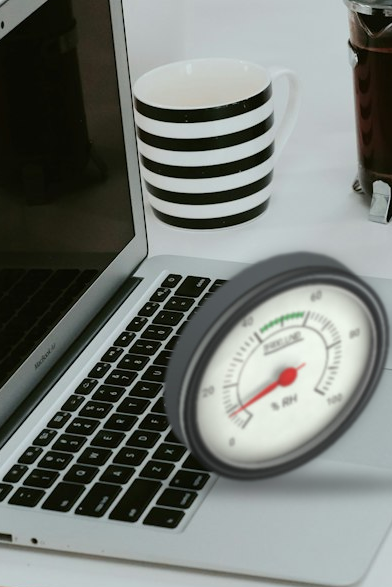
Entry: 10; %
